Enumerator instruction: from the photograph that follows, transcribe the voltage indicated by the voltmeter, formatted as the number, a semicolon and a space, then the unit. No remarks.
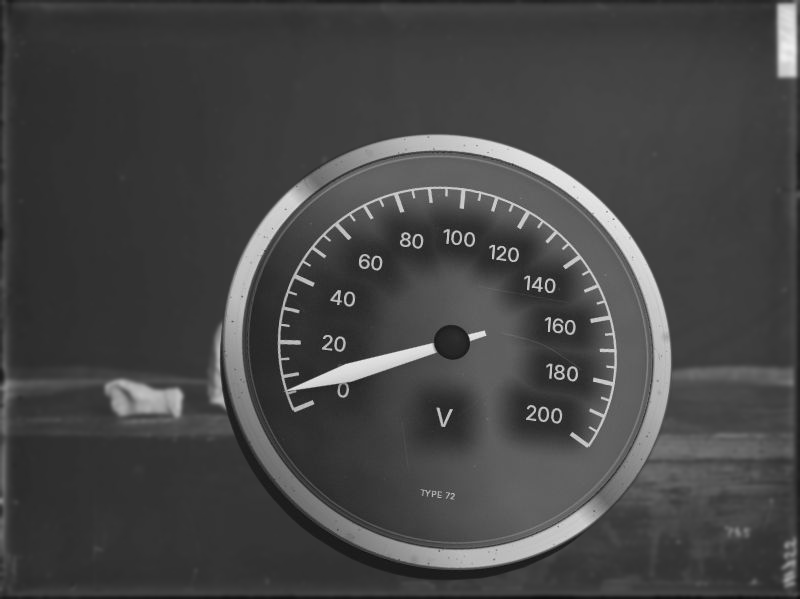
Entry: 5; V
